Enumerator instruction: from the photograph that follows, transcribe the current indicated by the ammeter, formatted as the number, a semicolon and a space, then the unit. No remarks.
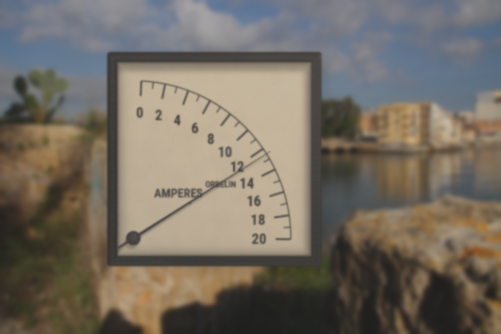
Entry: 12.5; A
